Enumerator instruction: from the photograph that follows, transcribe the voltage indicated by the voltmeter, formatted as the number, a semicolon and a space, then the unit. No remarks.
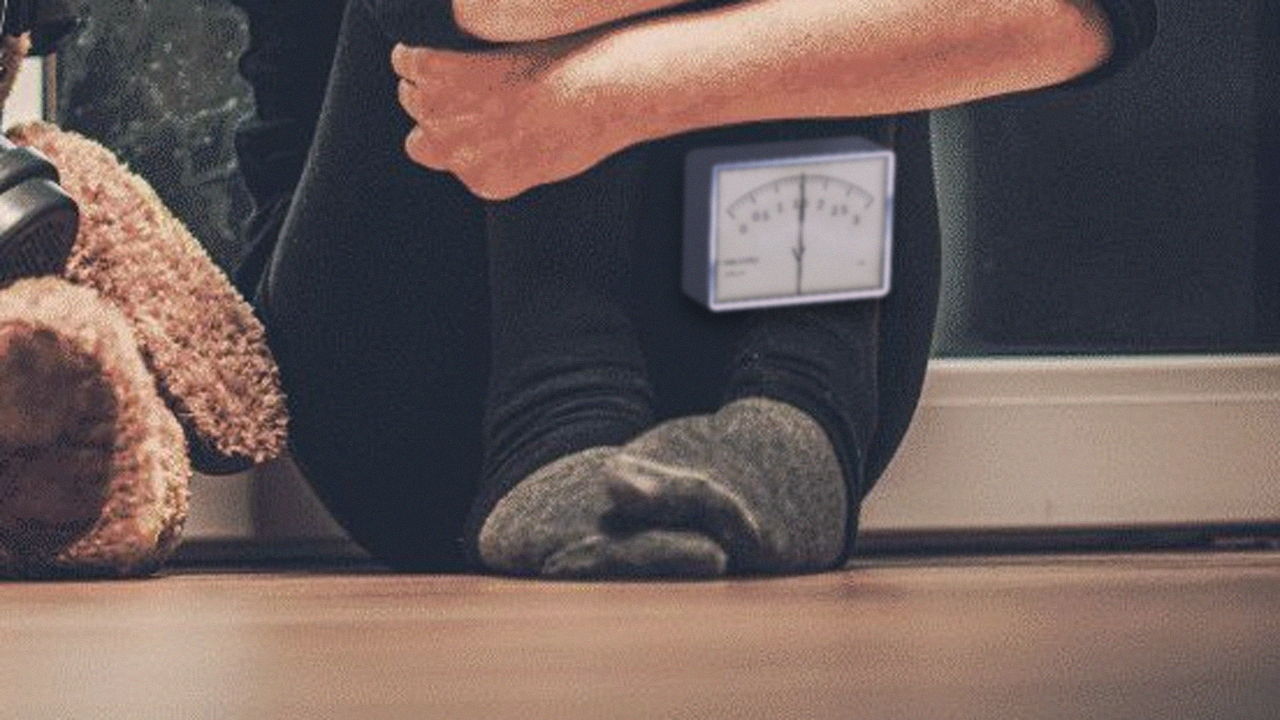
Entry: 1.5; V
